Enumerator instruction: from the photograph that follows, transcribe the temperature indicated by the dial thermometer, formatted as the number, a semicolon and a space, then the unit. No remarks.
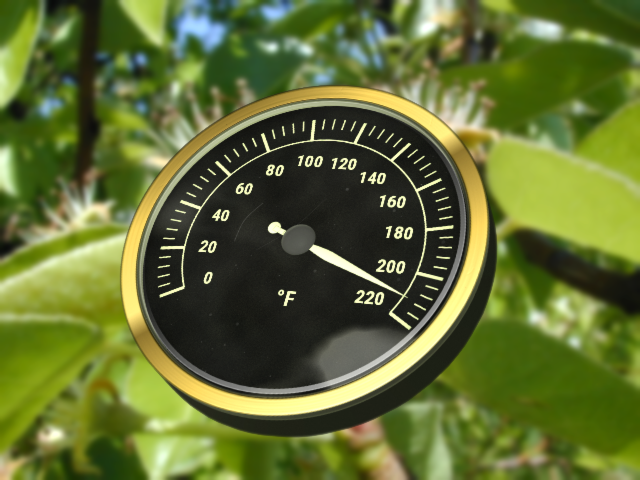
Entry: 212; °F
